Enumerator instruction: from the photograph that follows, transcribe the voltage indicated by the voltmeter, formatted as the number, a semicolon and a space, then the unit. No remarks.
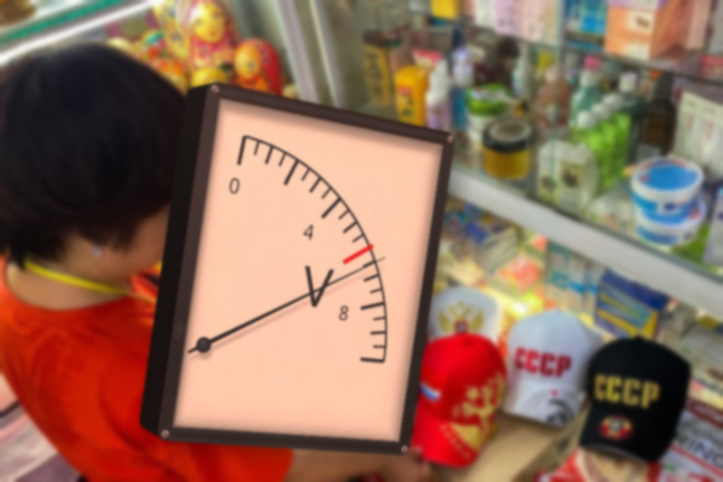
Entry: 6.5; V
